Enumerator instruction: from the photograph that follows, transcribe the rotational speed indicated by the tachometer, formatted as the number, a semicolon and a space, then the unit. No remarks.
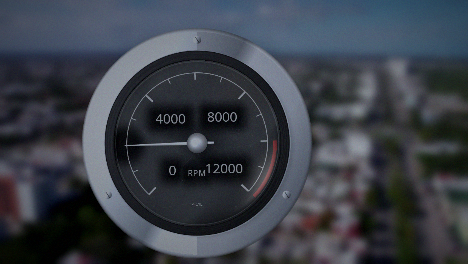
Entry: 2000; rpm
